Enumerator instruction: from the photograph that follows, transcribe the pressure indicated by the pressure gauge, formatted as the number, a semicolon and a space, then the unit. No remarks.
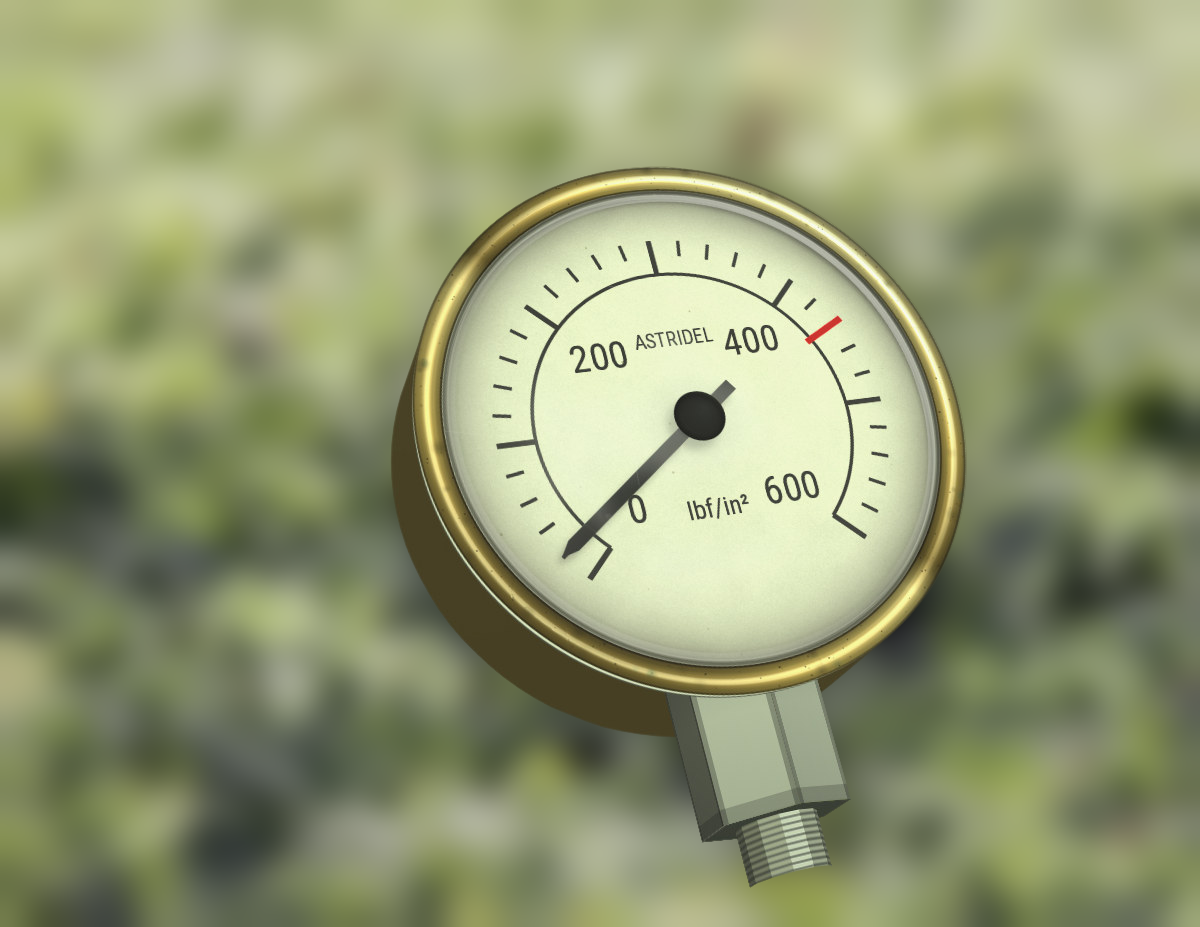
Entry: 20; psi
